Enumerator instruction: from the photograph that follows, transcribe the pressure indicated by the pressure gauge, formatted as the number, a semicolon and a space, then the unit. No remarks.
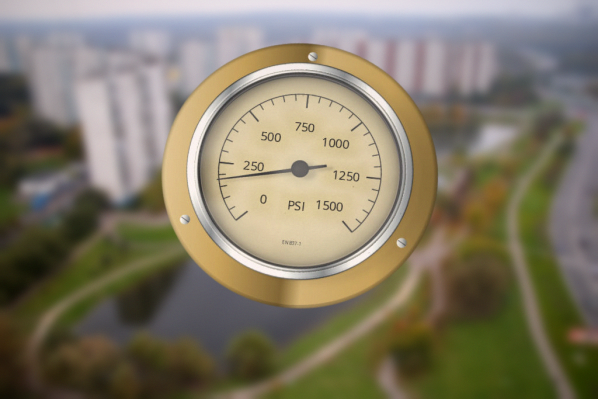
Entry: 175; psi
